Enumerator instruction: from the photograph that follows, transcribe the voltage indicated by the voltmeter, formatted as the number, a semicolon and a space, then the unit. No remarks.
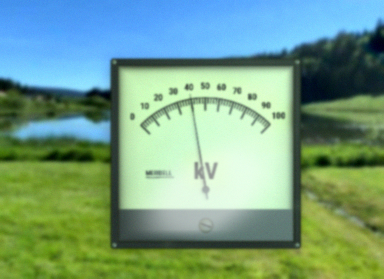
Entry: 40; kV
